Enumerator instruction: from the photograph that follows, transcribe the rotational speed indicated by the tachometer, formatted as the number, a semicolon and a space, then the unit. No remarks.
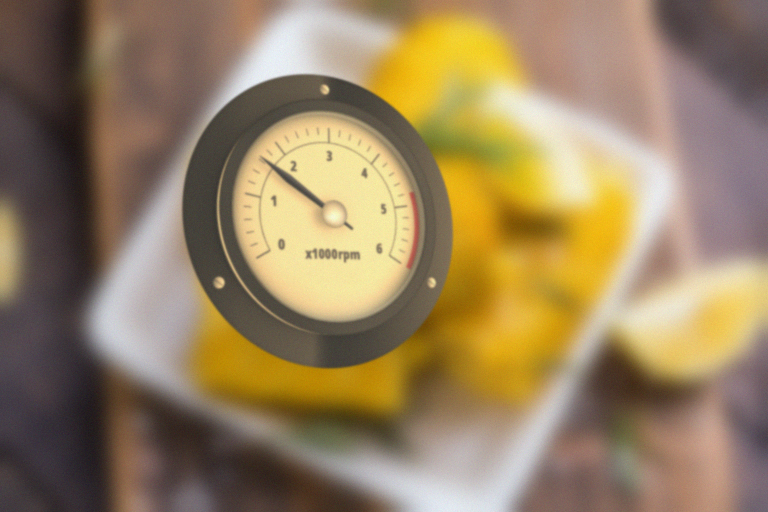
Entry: 1600; rpm
